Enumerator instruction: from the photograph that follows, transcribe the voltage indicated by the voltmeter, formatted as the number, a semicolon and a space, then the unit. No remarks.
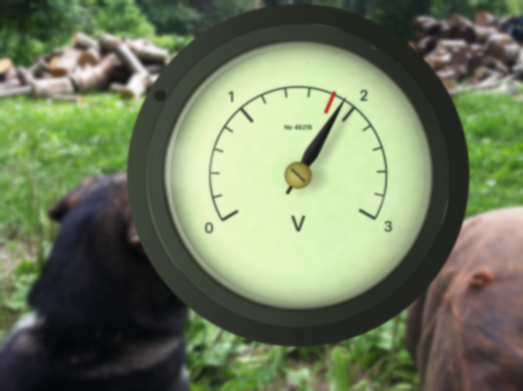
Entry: 1.9; V
